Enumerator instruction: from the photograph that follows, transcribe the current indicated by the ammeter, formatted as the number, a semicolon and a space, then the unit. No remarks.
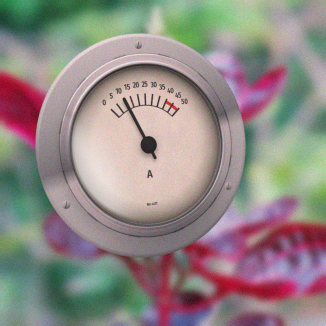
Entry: 10; A
